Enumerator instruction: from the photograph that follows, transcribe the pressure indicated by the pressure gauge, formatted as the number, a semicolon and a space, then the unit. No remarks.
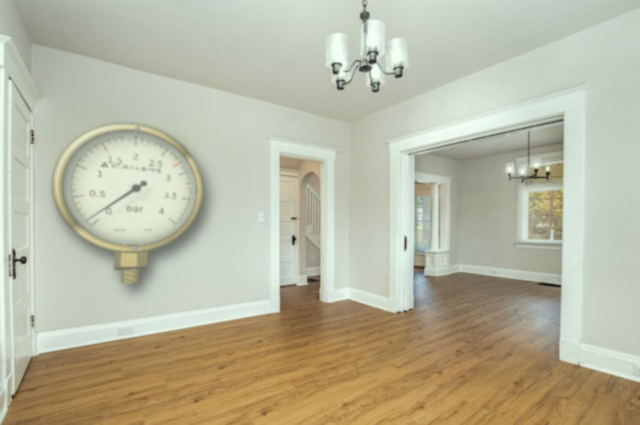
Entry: 0.1; bar
